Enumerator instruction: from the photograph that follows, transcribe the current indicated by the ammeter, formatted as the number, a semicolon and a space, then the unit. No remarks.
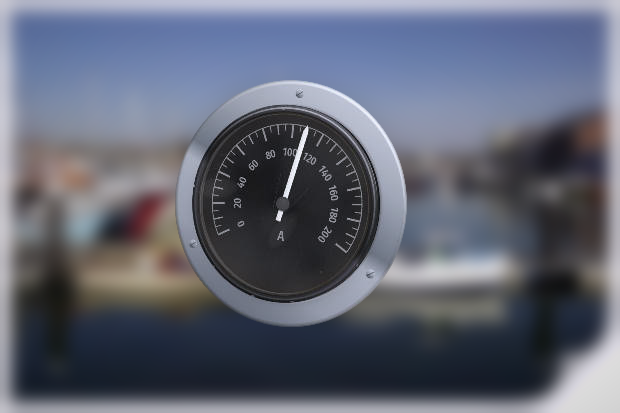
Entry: 110; A
